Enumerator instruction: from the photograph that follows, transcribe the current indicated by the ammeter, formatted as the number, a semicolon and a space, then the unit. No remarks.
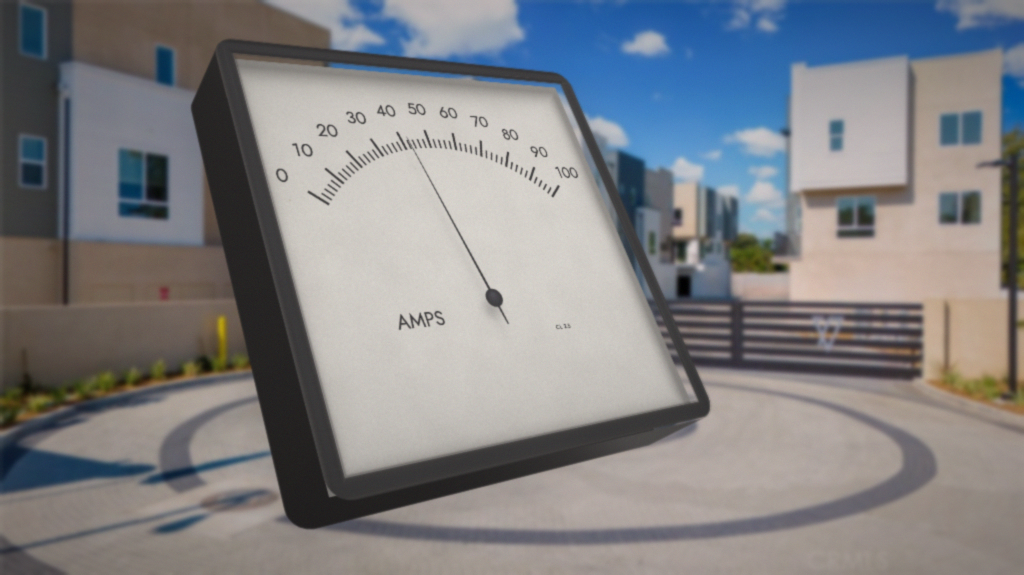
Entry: 40; A
